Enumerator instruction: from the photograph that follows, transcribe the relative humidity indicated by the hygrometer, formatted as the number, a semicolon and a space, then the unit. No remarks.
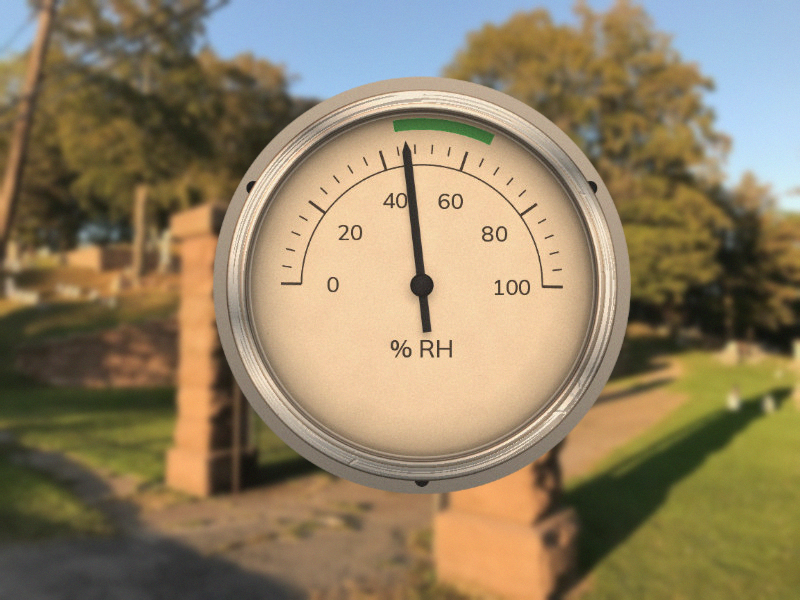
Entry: 46; %
